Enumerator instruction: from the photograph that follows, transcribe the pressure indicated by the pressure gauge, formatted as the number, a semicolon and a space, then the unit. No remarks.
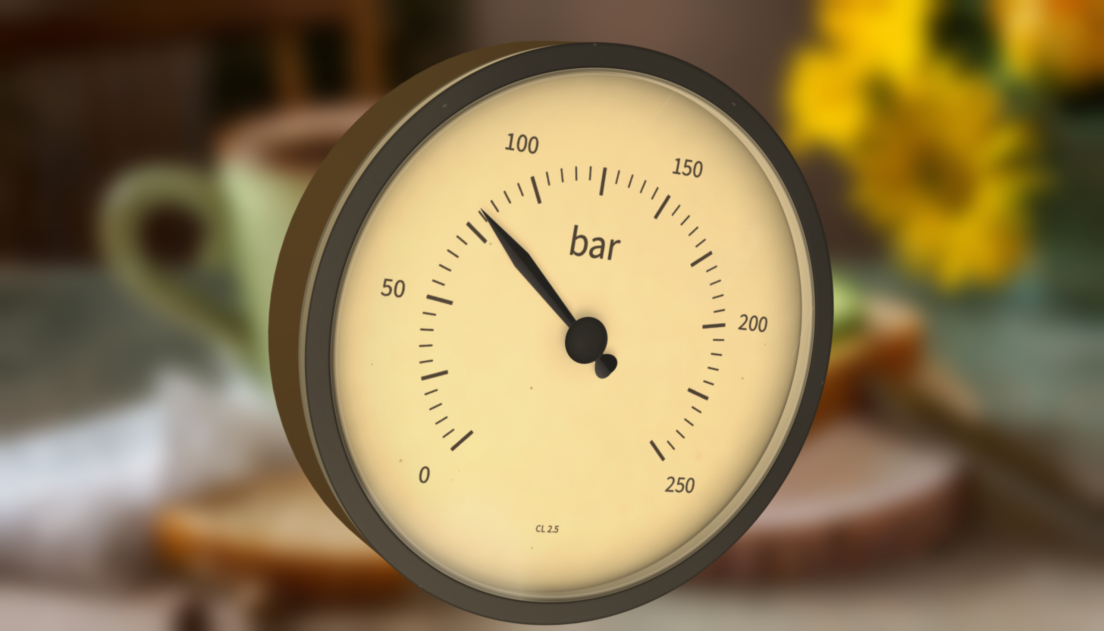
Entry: 80; bar
